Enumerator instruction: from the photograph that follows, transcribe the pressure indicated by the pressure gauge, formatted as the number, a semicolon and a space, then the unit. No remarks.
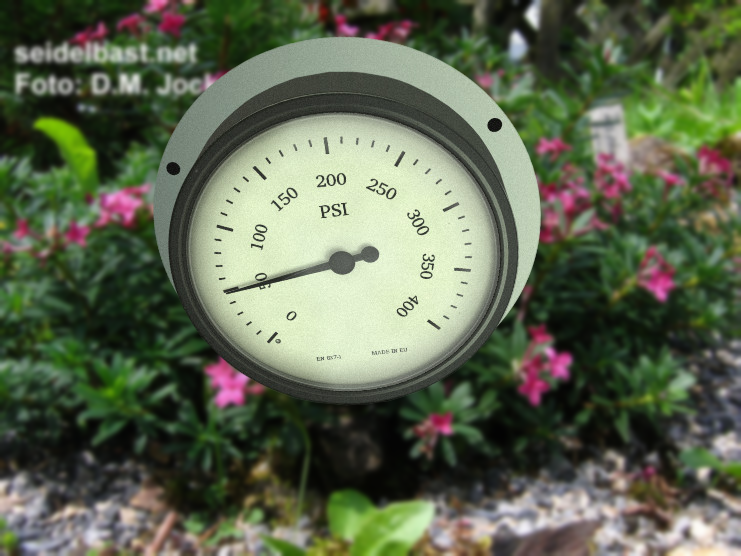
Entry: 50; psi
